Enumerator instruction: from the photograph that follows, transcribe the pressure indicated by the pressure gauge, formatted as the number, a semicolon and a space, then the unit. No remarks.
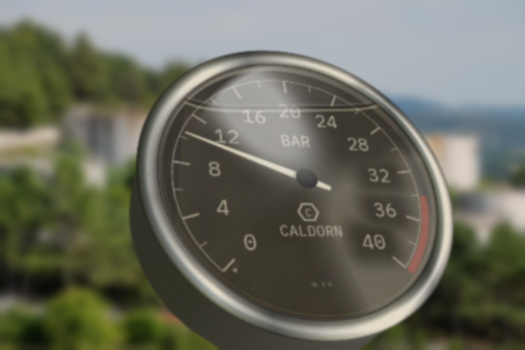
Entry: 10; bar
